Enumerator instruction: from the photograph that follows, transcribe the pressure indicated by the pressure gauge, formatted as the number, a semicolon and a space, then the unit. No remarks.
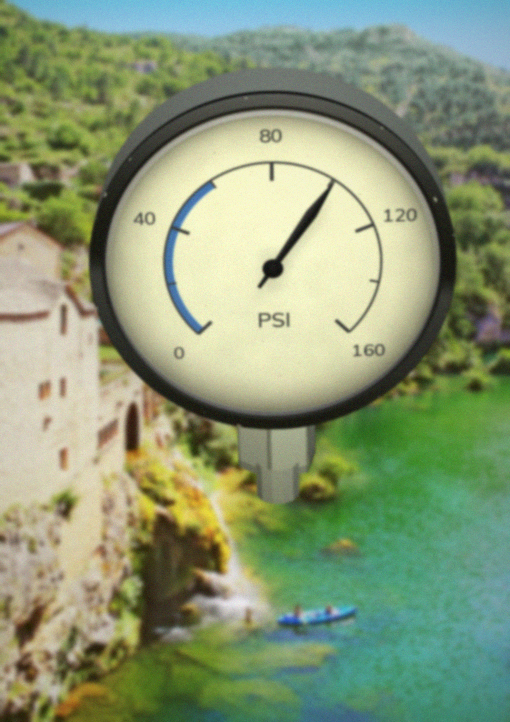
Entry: 100; psi
